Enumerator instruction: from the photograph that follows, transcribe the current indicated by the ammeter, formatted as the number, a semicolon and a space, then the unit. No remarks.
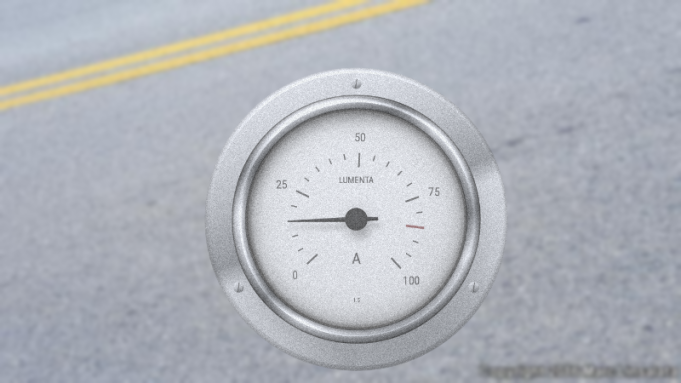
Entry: 15; A
